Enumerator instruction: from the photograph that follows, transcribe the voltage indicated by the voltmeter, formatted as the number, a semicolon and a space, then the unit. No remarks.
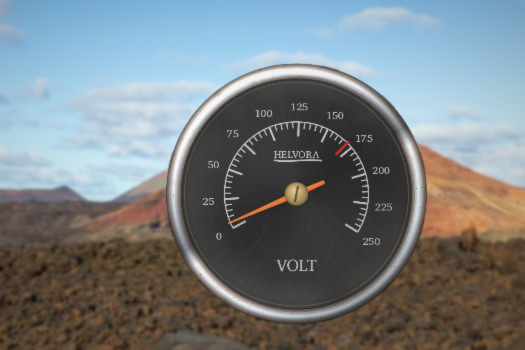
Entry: 5; V
